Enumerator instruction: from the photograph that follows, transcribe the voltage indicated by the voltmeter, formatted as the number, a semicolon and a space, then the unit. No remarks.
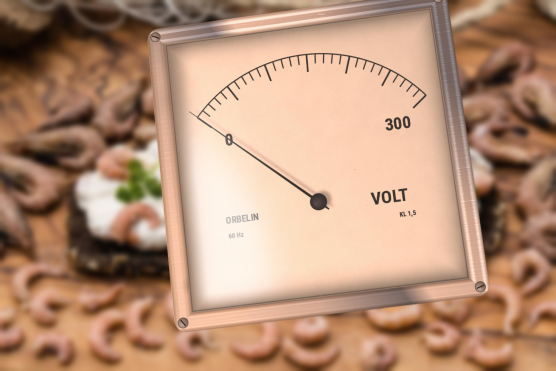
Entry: 0; V
